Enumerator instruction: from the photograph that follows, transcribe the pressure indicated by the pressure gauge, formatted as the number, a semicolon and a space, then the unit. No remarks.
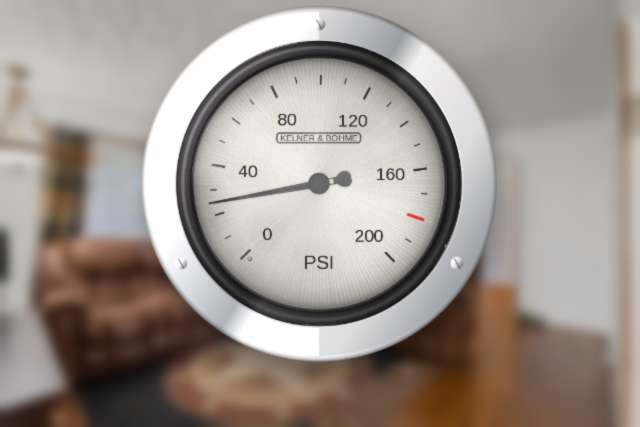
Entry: 25; psi
